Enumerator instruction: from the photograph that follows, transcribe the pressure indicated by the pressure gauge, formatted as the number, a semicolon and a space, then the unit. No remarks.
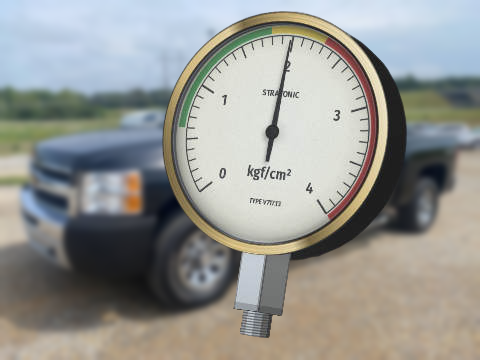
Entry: 2; kg/cm²
